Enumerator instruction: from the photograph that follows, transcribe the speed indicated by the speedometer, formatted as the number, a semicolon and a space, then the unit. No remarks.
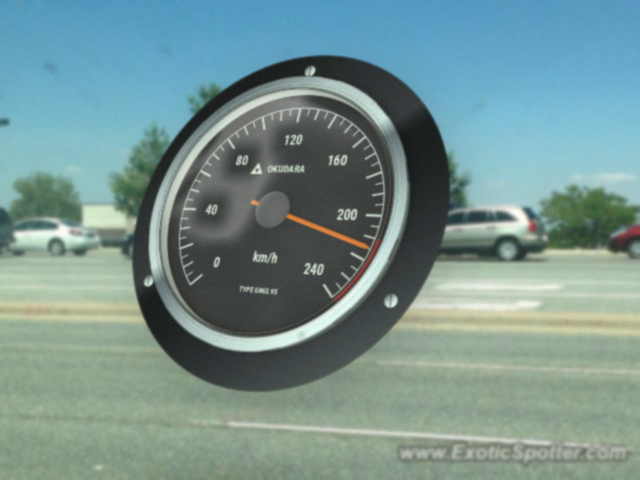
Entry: 215; km/h
